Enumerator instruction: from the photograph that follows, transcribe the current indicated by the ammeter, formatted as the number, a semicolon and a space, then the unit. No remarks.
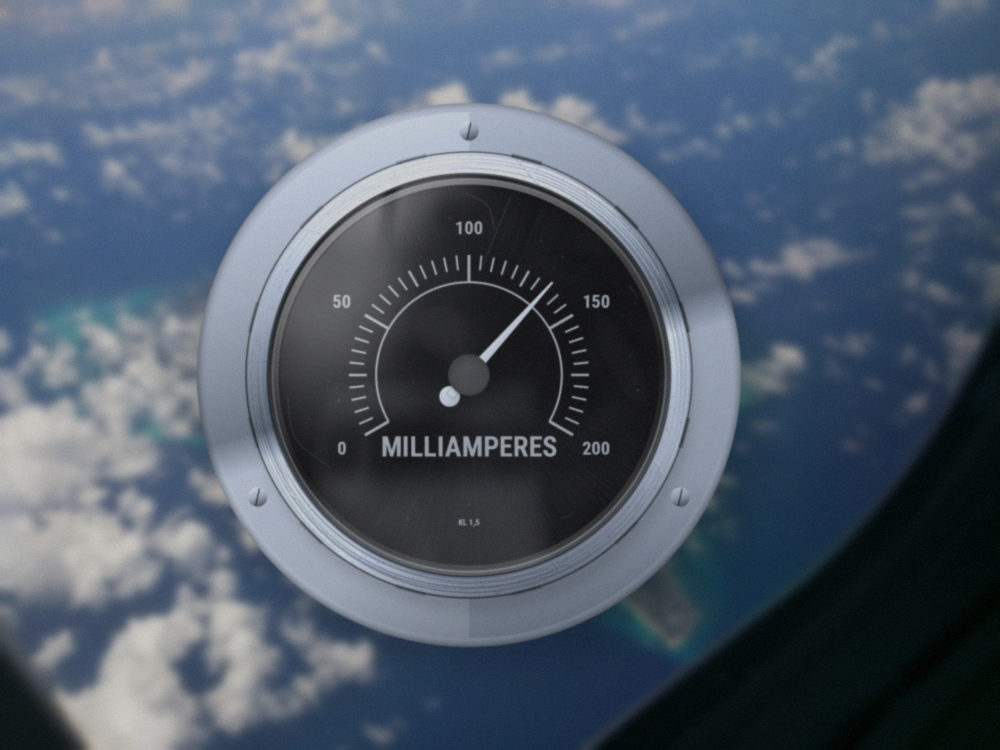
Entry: 135; mA
